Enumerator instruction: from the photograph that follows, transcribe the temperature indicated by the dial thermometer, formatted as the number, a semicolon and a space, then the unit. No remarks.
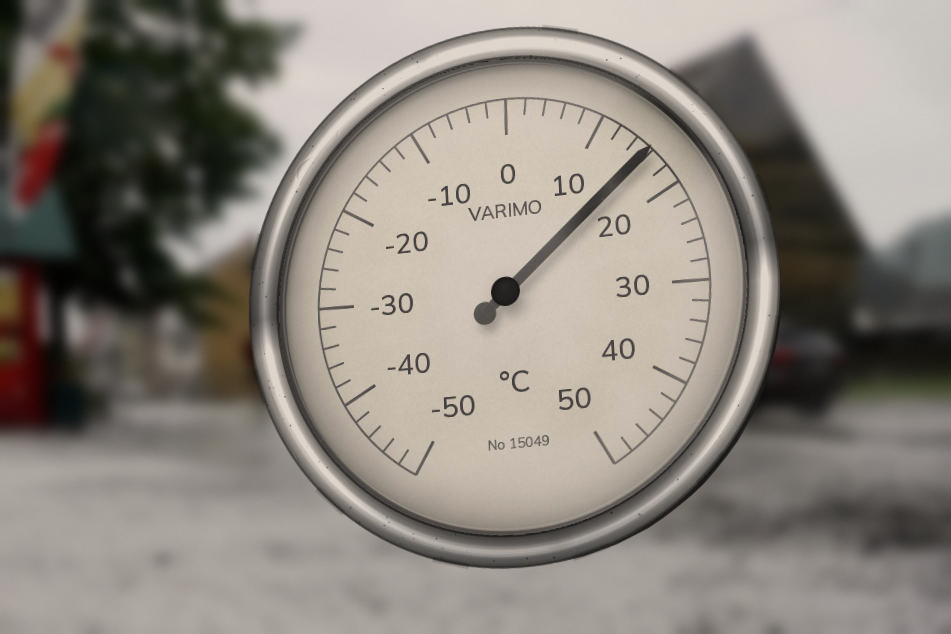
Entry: 16; °C
